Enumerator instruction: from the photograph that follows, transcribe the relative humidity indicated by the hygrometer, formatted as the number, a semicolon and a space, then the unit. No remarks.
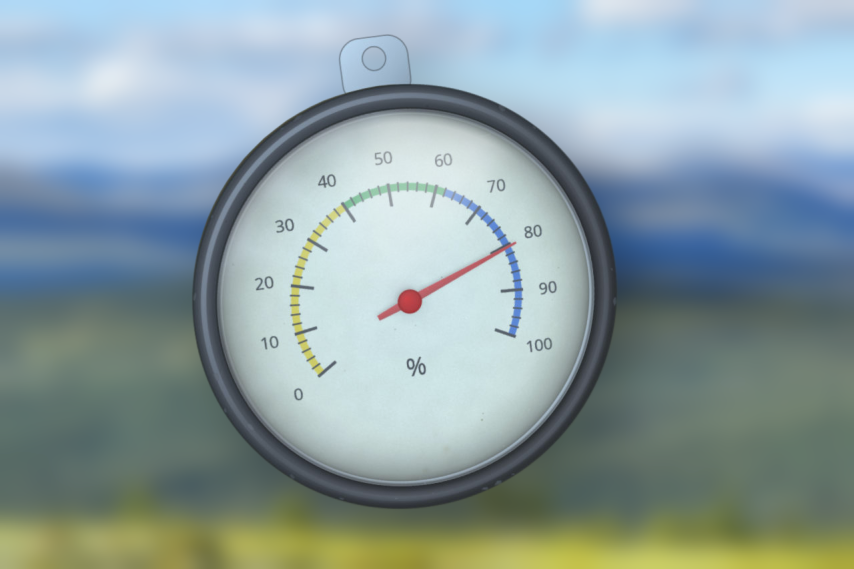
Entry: 80; %
